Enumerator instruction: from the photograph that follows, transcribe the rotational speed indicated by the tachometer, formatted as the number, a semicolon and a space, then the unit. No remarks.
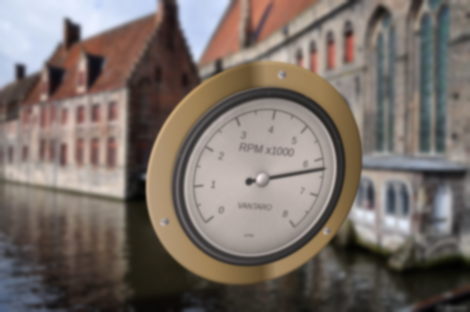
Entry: 6250; rpm
